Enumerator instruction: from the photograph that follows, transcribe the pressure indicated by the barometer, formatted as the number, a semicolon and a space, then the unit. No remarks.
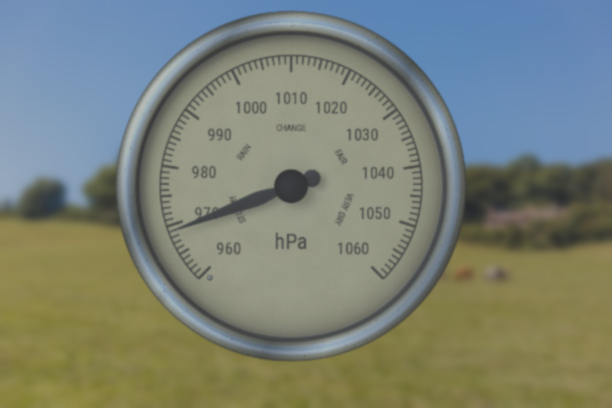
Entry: 969; hPa
